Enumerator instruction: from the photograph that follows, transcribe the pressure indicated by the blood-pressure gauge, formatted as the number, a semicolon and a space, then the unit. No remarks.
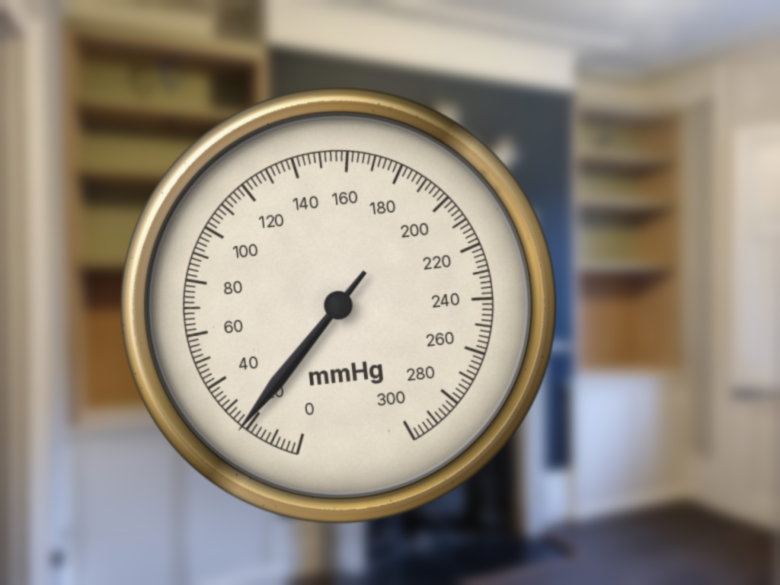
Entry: 22; mmHg
